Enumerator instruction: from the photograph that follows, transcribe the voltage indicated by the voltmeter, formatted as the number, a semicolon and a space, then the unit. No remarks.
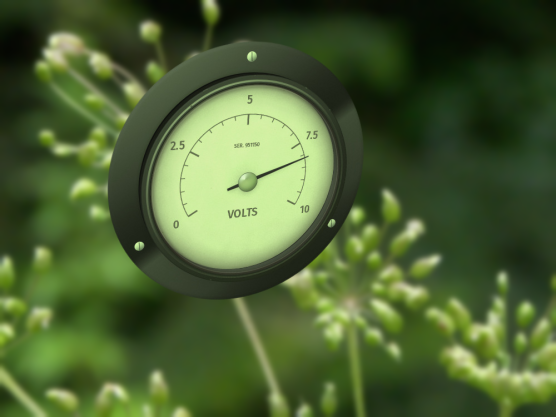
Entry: 8; V
